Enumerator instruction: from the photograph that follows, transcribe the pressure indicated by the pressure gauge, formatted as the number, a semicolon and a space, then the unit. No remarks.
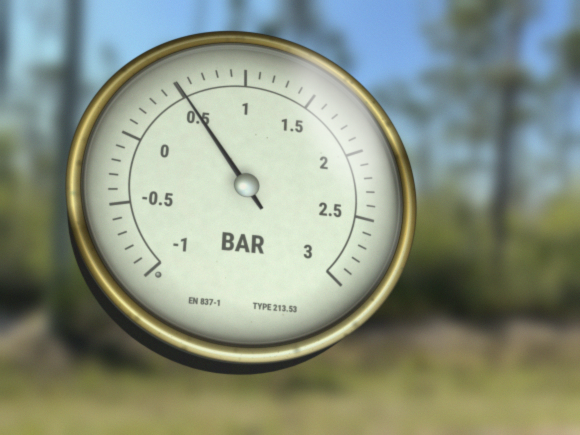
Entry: 0.5; bar
